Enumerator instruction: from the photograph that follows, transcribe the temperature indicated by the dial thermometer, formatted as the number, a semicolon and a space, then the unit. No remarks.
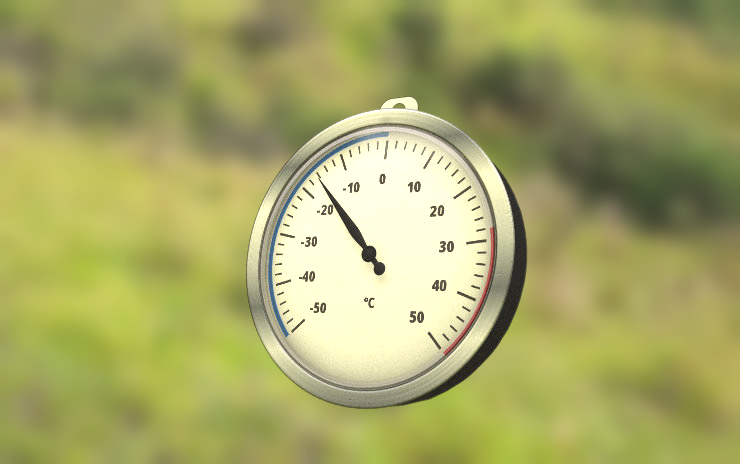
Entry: -16; °C
